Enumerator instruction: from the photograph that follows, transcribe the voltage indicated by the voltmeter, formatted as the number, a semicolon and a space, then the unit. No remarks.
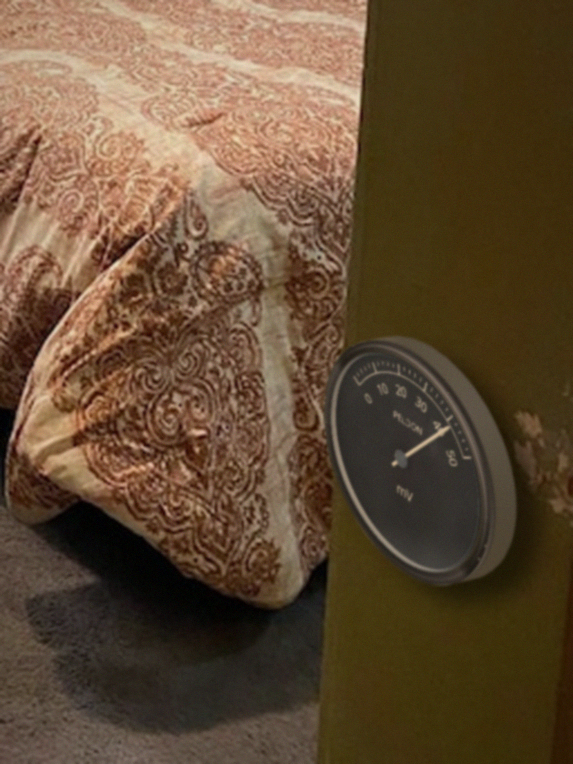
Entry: 42; mV
